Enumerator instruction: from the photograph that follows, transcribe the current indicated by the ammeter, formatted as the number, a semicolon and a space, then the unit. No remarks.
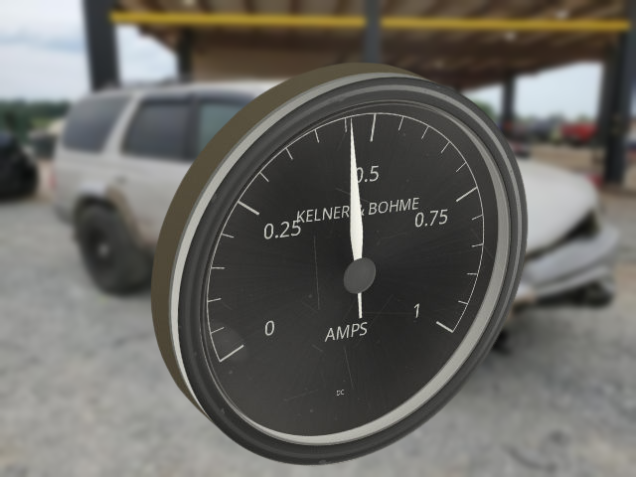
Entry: 0.45; A
